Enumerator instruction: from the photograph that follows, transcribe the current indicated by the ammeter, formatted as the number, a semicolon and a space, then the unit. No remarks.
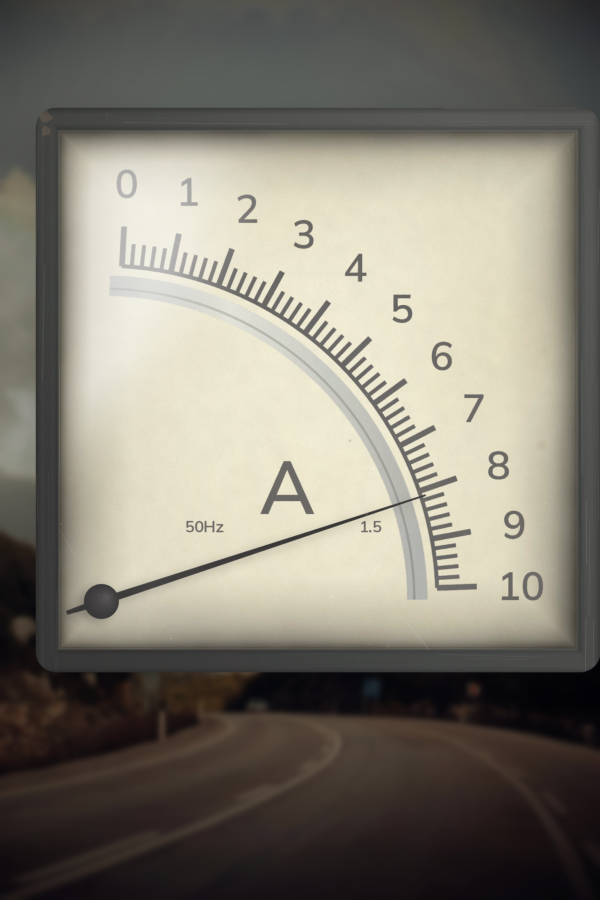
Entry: 8.1; A
